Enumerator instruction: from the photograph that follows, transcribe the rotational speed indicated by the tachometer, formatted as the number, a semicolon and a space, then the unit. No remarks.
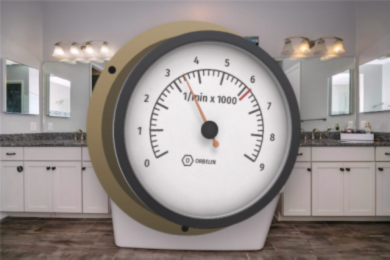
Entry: 3400; rpm
